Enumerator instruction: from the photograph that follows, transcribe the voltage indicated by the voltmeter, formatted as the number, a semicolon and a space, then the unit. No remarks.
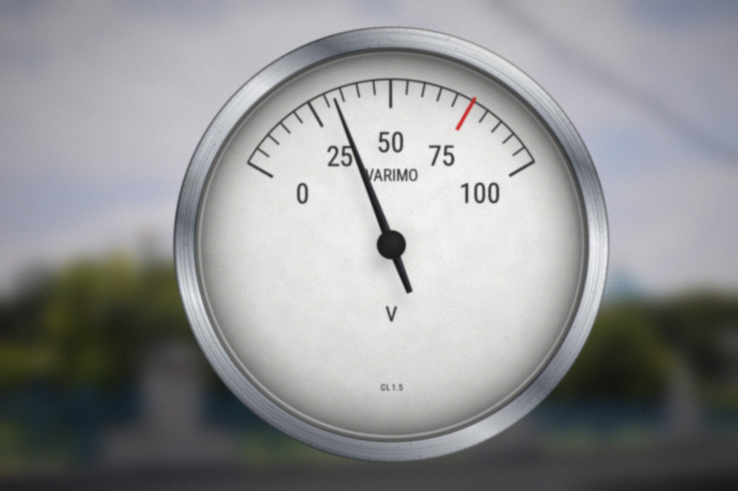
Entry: 32.5; V
